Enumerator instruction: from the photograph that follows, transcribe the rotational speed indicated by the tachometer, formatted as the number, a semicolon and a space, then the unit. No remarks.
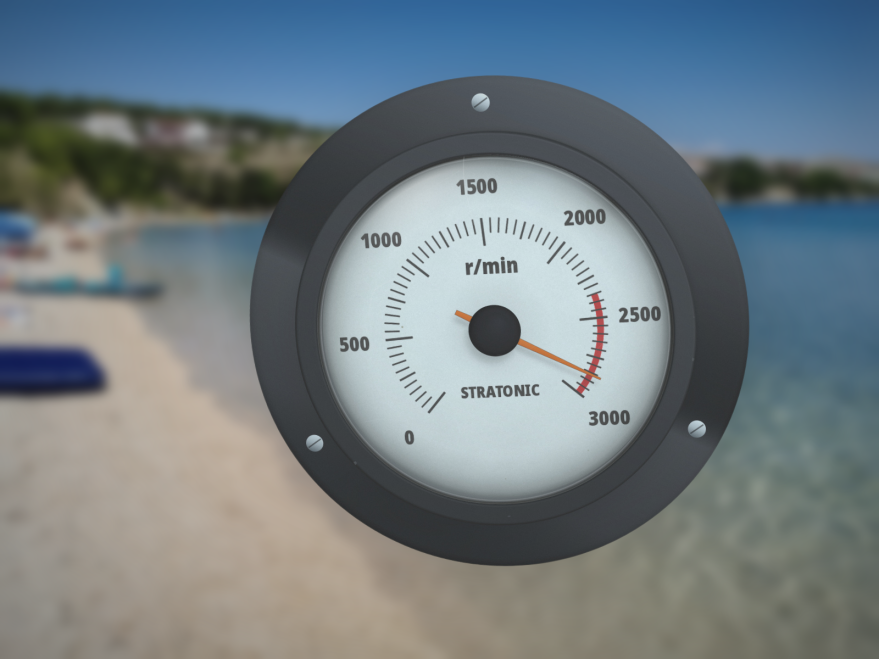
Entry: 2850; rpm
